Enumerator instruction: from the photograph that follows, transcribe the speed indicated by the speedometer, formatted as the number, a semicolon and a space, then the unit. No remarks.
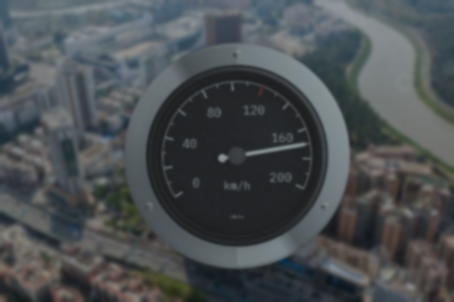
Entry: 170; km/h
